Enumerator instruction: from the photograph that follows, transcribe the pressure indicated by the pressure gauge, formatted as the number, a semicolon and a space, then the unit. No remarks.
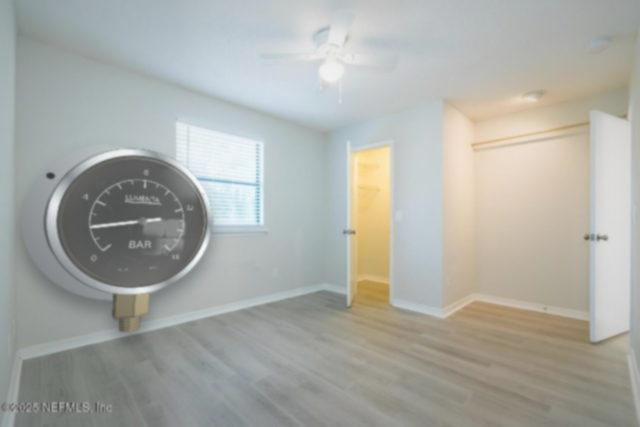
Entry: 2; bar
